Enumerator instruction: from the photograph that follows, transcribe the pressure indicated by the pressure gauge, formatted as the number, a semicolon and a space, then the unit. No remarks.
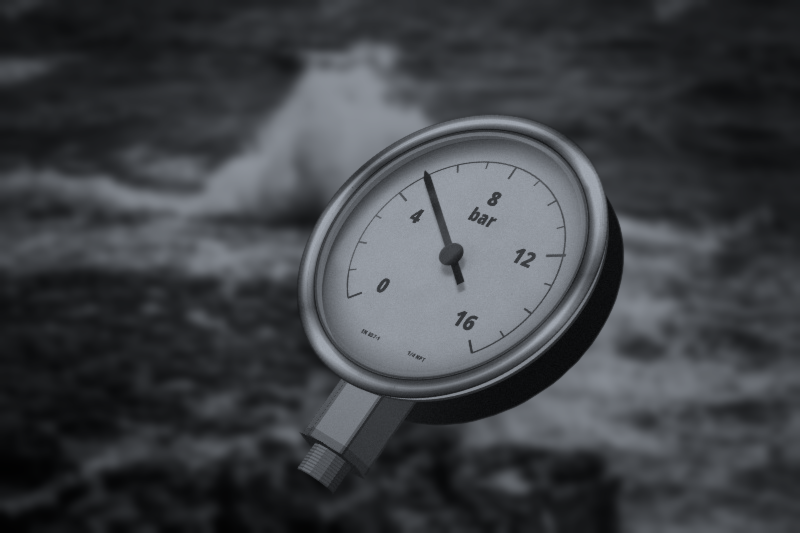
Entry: 5; bar
